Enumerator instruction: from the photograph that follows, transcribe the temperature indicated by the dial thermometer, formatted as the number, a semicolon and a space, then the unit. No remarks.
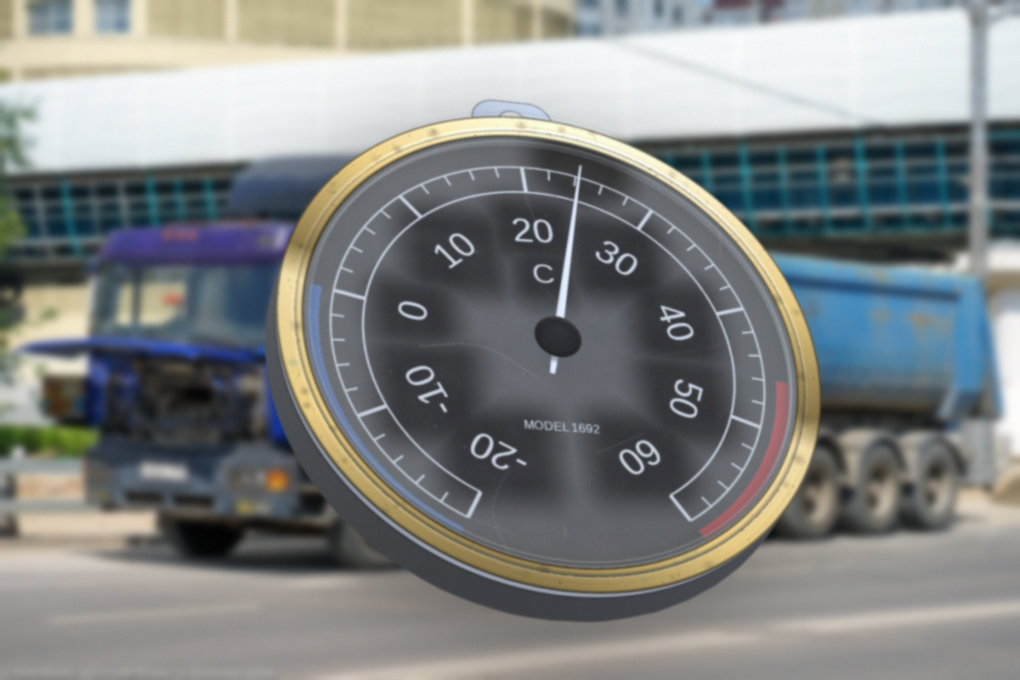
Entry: 24; °C
